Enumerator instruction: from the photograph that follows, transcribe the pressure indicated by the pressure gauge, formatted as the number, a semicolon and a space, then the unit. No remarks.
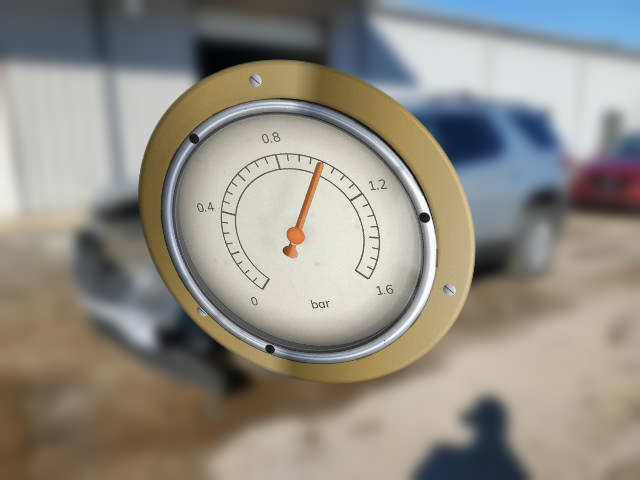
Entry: 1; bar
